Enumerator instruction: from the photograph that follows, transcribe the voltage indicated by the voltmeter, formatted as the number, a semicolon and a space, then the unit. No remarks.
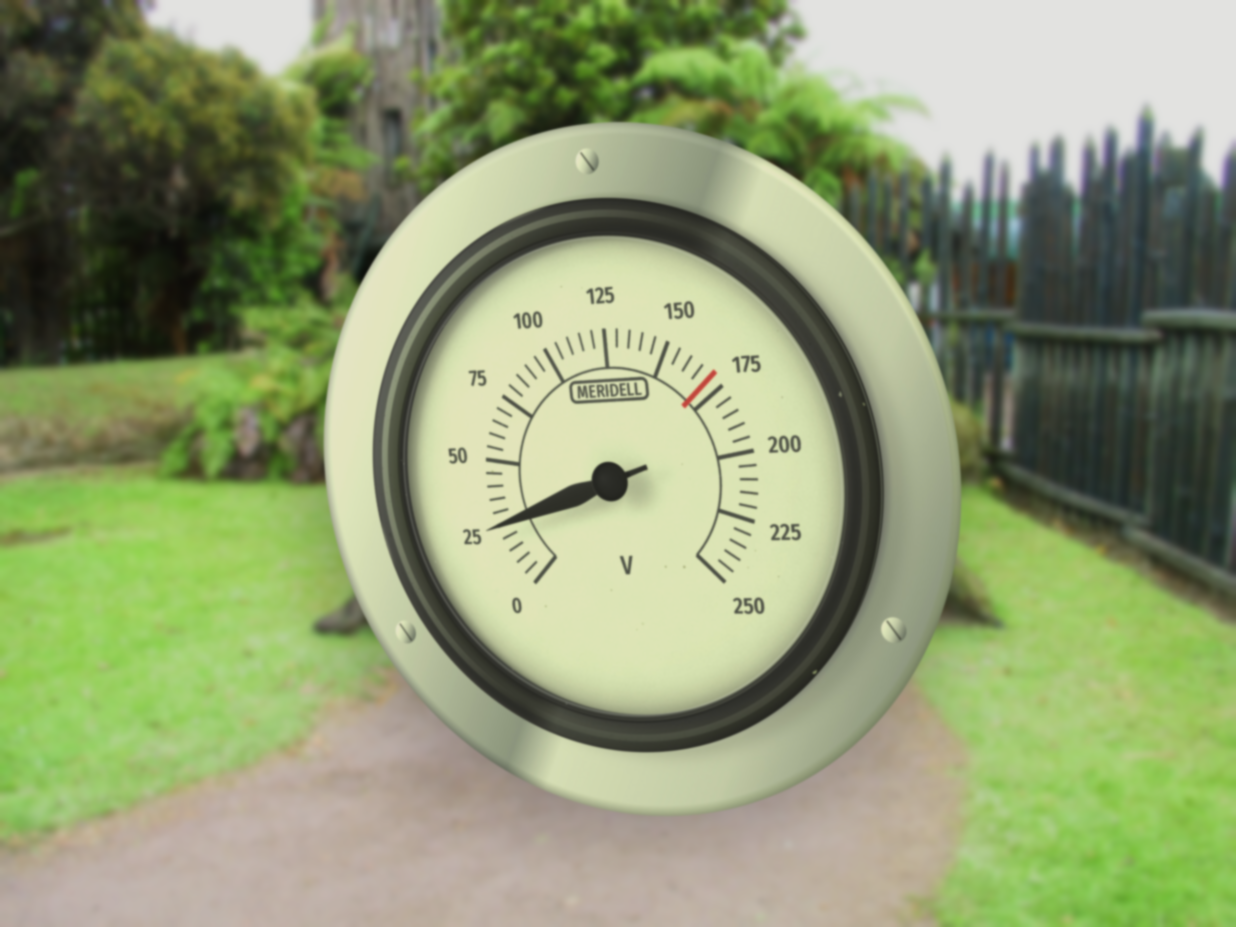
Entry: 25; V
